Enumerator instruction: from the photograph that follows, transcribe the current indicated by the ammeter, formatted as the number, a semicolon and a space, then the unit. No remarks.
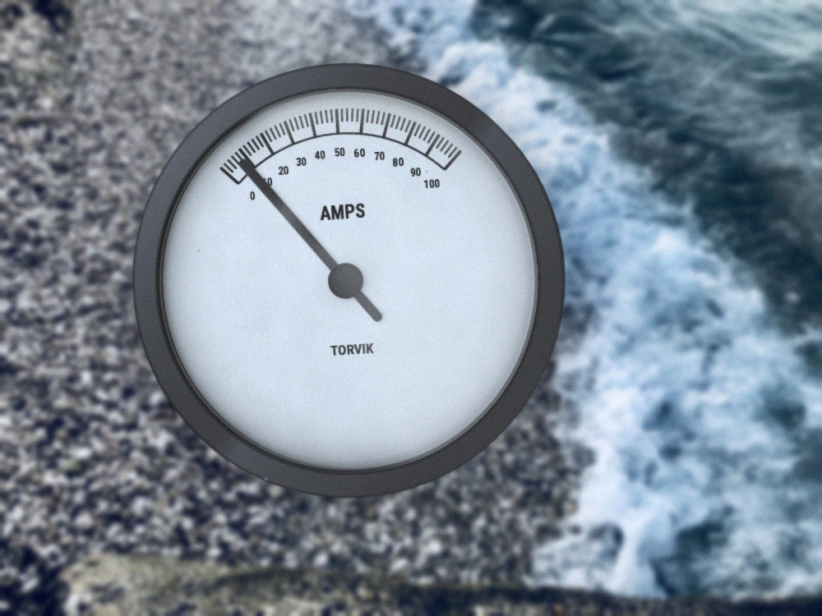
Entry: 8; A
